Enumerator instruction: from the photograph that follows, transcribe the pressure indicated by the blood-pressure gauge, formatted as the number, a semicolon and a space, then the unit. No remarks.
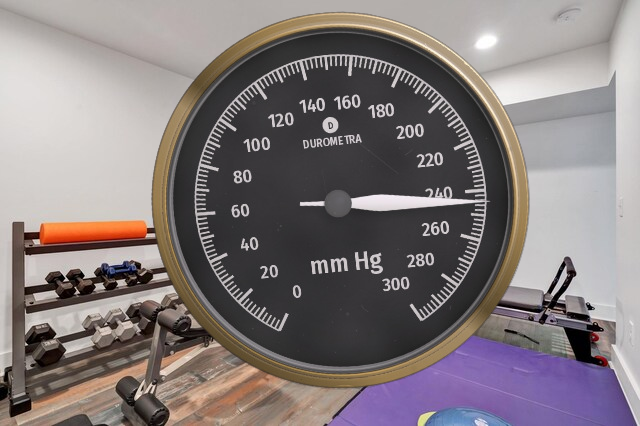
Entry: 244; mmHg
